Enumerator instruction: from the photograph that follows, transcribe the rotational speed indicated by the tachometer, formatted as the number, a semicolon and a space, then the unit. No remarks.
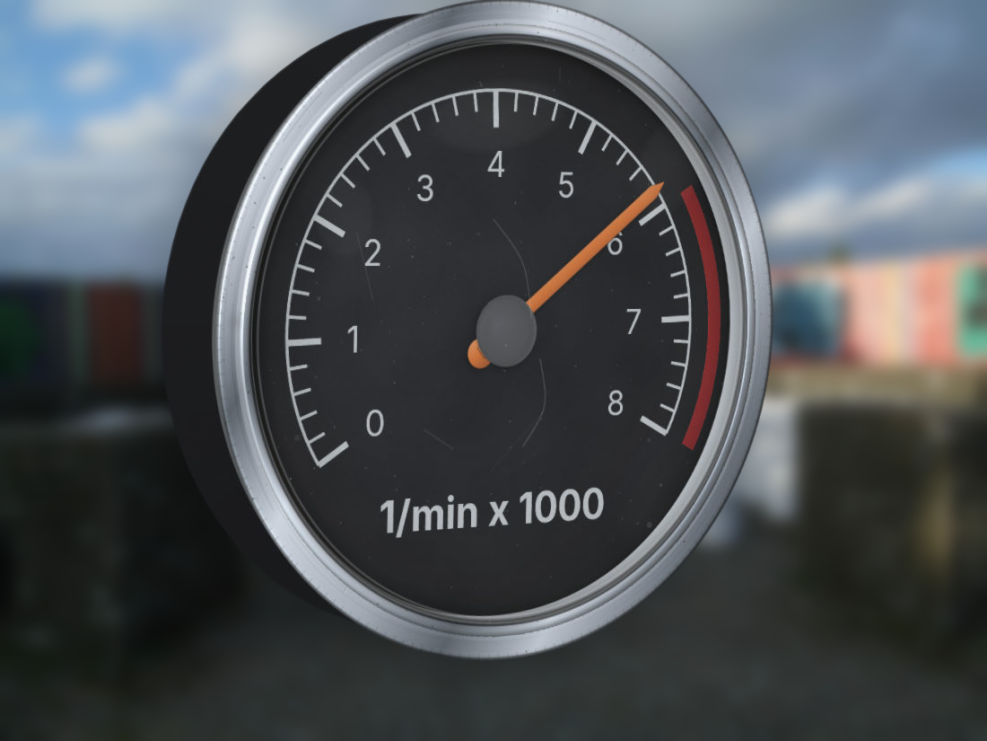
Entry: 5800; rpm
